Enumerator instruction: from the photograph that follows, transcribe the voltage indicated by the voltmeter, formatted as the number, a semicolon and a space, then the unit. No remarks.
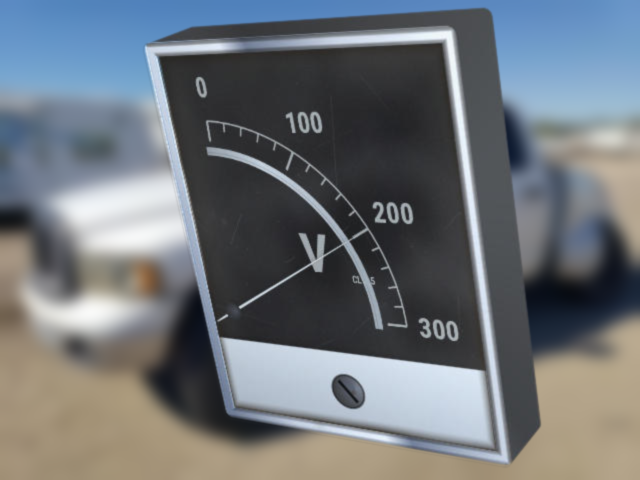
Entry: 200; V
